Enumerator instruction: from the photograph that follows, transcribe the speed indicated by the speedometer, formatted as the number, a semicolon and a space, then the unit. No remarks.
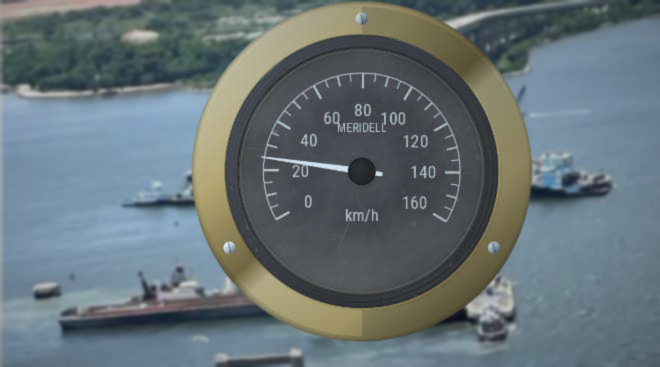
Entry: 25; km/h
